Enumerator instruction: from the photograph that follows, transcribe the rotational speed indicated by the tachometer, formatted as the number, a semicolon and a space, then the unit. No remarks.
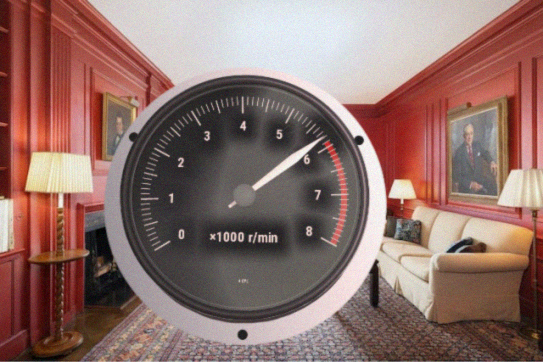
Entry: 5800; rpm
